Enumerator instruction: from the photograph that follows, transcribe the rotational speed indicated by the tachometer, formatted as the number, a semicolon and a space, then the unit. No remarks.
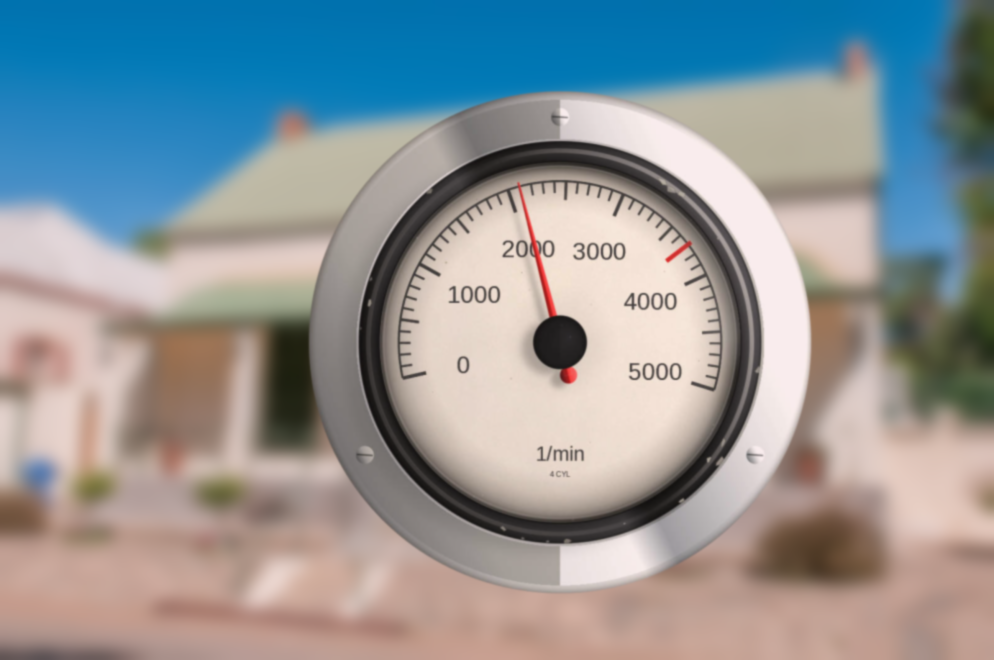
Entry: 2100; rpm
